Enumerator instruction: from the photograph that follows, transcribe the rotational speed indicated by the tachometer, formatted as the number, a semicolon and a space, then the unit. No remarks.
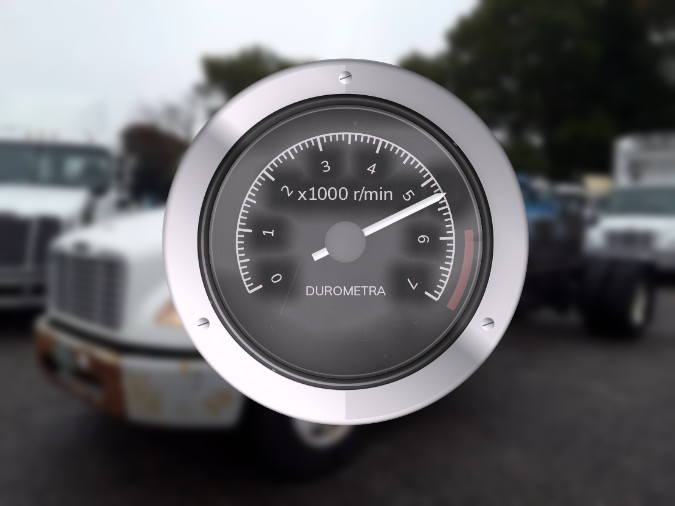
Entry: 5300; rpm
